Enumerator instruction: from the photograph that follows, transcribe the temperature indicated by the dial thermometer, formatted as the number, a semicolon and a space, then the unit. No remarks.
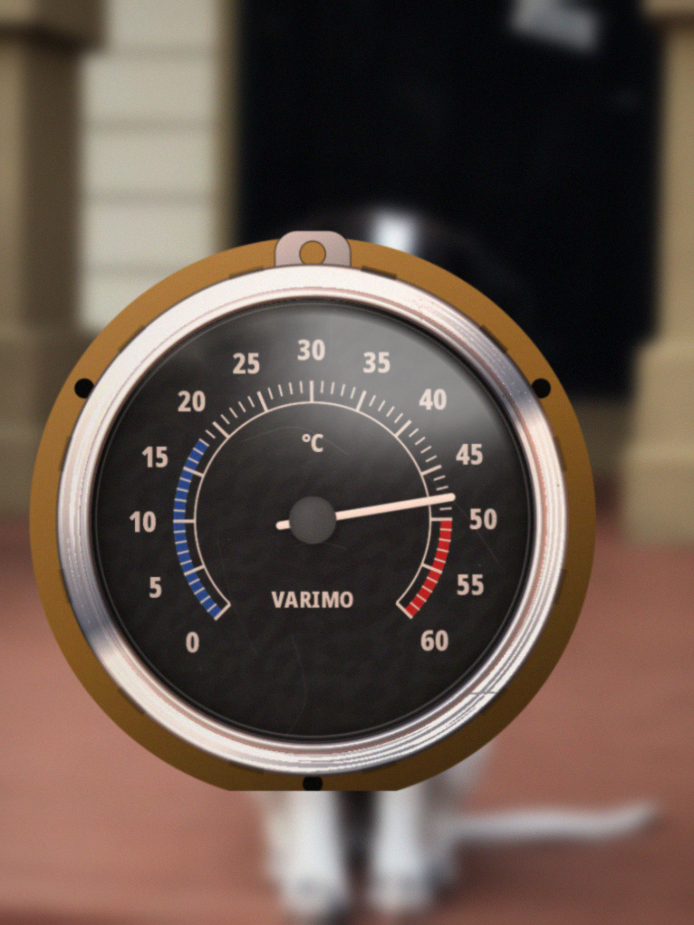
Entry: 48; °C
